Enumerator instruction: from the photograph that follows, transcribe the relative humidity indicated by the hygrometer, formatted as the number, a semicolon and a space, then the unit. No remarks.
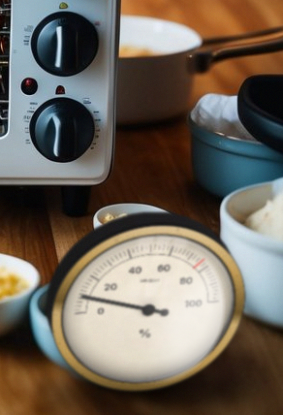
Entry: 10; %
